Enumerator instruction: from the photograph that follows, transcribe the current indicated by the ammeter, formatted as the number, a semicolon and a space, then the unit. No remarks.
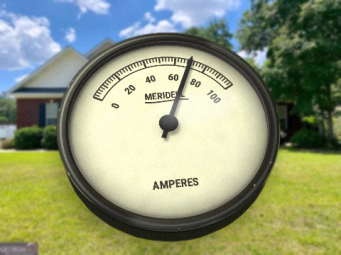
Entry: 70; A
